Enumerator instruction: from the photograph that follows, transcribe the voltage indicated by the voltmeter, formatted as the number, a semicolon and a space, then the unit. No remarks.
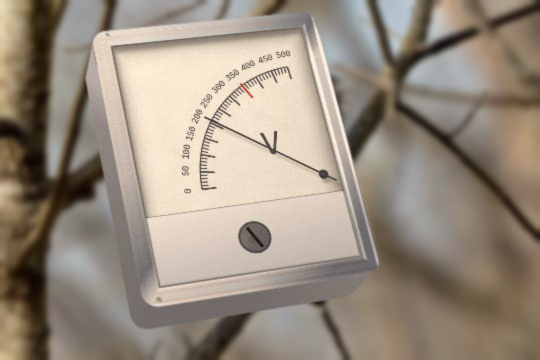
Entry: 200; V
